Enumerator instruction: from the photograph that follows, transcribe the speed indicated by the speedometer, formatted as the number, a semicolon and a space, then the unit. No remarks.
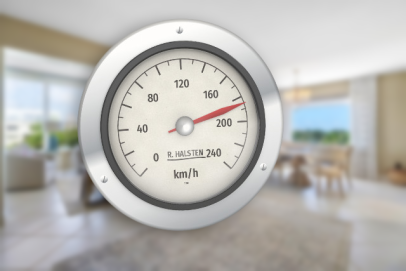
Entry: 185; km/h
